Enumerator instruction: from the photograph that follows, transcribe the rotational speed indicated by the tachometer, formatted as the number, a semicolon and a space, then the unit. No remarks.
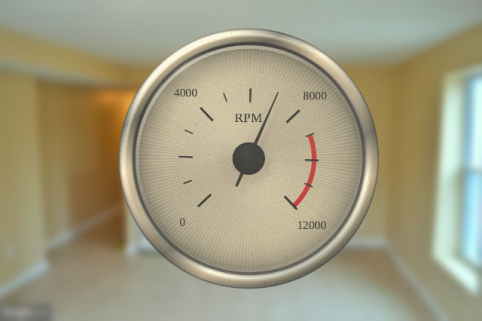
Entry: 7000; rpm
